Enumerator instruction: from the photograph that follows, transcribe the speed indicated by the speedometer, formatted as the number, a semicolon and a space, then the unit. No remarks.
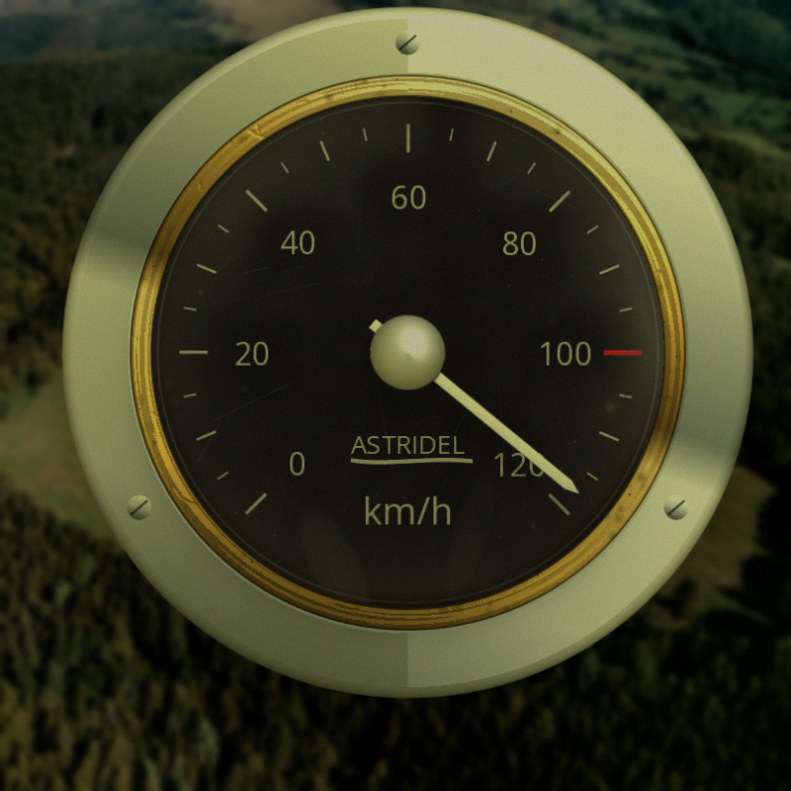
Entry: 117.5; km/h
